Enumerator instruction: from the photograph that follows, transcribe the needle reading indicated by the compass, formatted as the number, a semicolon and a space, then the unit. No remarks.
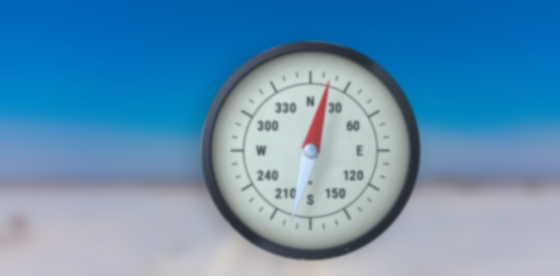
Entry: 15; °
